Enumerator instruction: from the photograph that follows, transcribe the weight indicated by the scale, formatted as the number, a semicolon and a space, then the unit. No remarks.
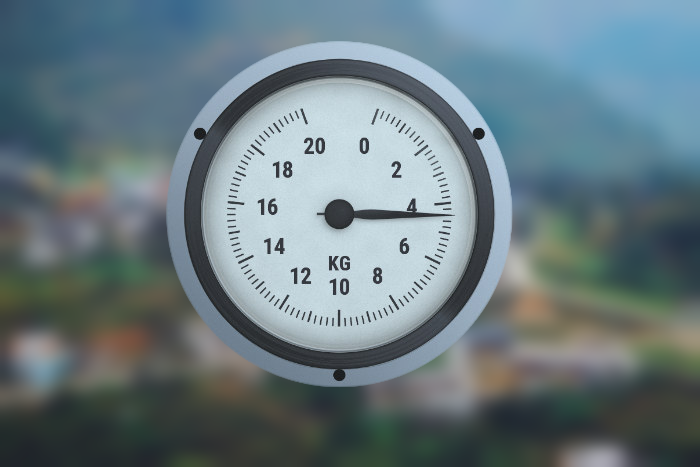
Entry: 4.4; kg
